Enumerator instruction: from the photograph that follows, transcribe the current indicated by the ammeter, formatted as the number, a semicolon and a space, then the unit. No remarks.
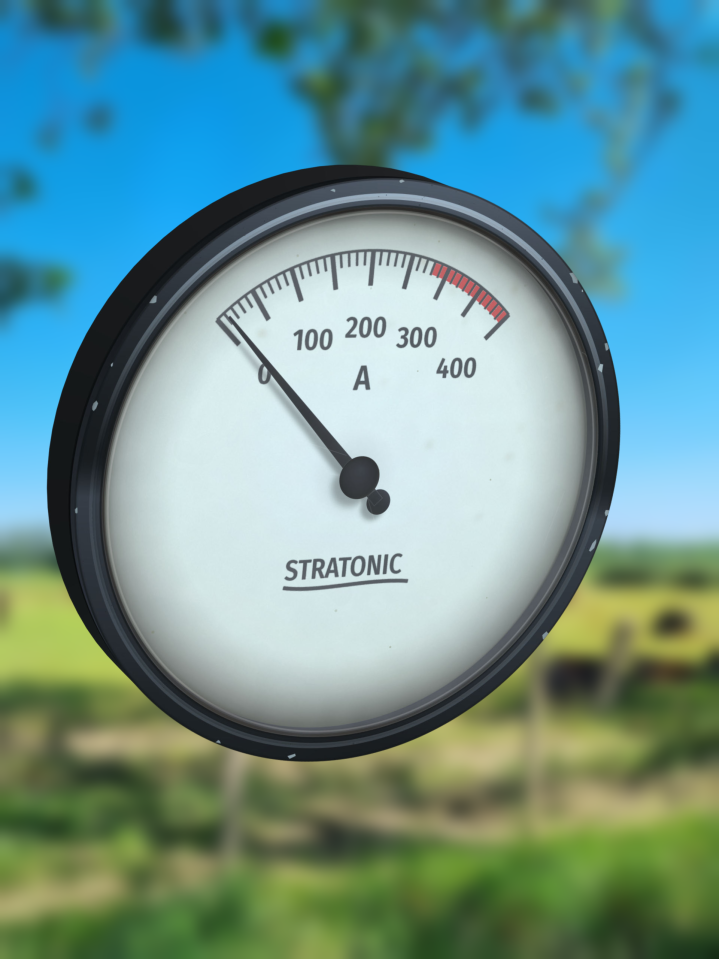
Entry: 10; A
